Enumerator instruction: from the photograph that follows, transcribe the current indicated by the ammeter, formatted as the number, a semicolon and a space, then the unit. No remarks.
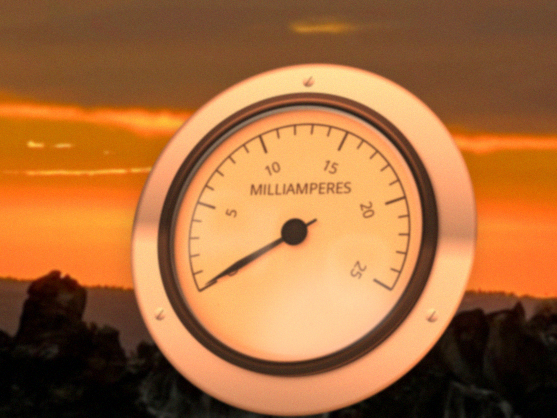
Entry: 0; mA
